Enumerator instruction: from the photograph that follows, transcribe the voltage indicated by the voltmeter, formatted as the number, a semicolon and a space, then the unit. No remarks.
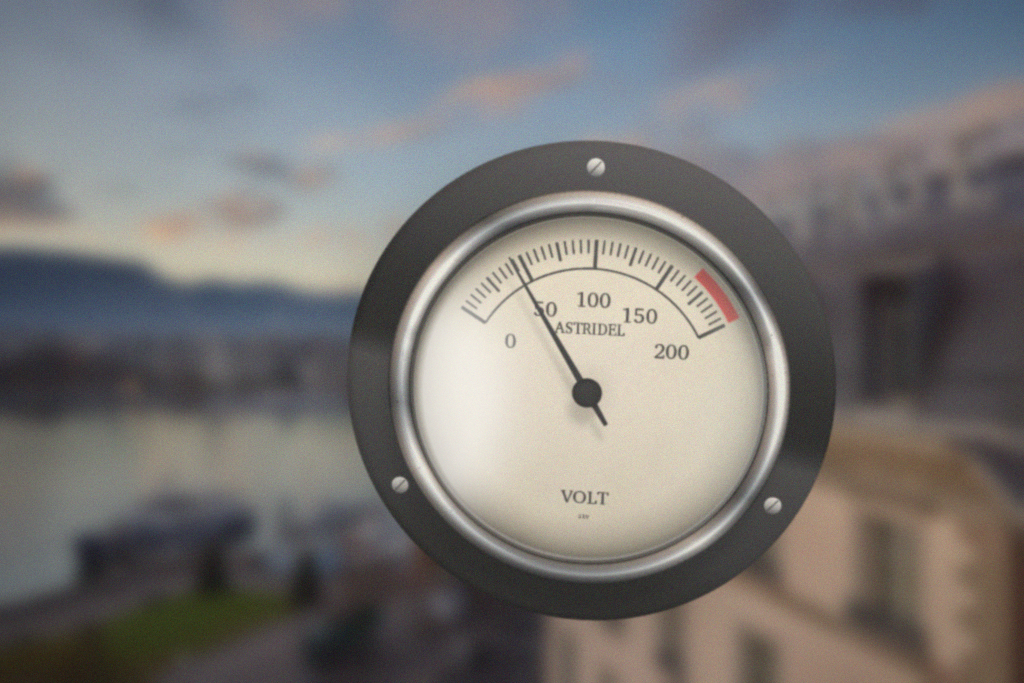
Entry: 45; V
